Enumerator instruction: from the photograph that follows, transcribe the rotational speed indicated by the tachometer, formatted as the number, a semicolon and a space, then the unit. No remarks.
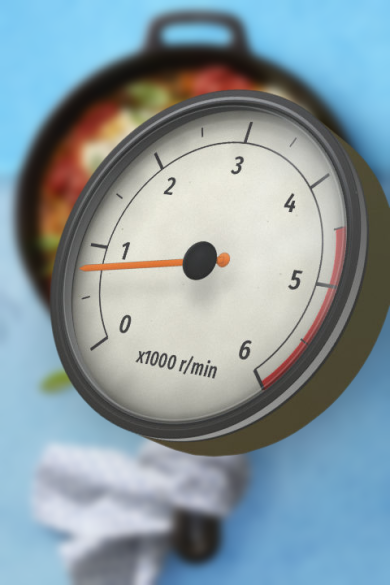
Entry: 750; rpm
